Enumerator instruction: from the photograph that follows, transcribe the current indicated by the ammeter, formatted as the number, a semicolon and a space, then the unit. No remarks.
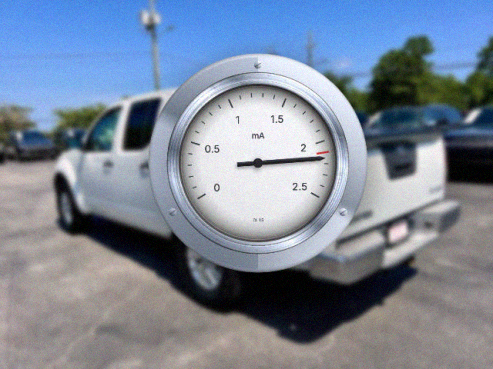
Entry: 2.15; mA
